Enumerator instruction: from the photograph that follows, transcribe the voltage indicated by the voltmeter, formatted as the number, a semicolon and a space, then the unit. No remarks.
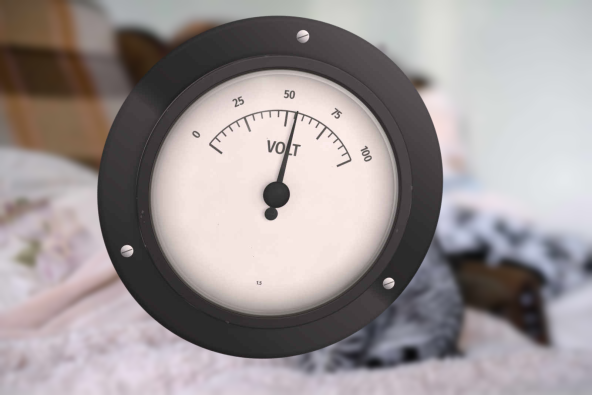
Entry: 55; V
